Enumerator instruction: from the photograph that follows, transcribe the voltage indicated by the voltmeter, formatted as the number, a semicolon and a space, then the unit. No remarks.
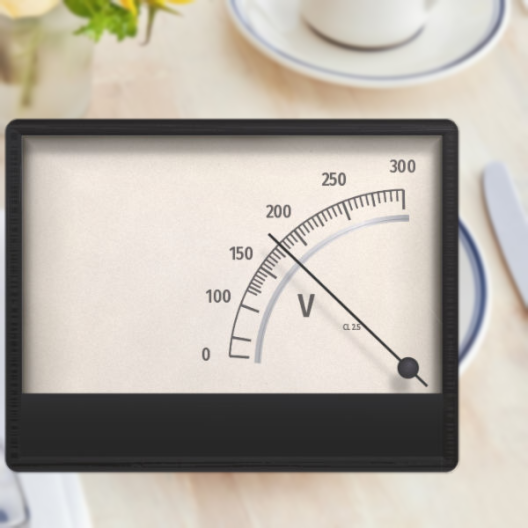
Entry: 180; V
